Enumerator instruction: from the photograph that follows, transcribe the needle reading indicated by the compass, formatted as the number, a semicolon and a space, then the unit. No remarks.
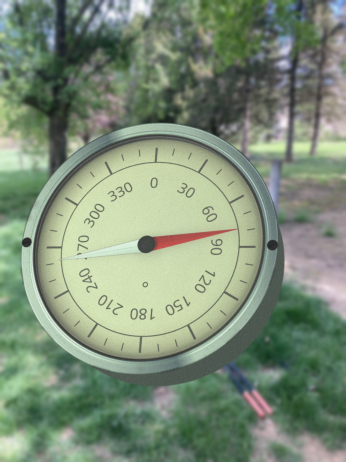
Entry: 80; °
